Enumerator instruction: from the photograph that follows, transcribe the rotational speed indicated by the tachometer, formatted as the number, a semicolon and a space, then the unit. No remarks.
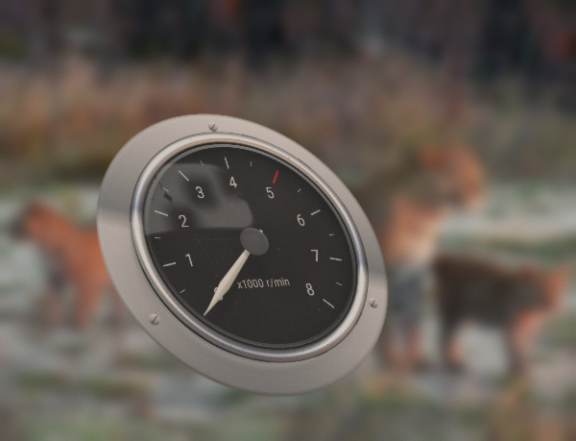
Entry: 0; rpm
